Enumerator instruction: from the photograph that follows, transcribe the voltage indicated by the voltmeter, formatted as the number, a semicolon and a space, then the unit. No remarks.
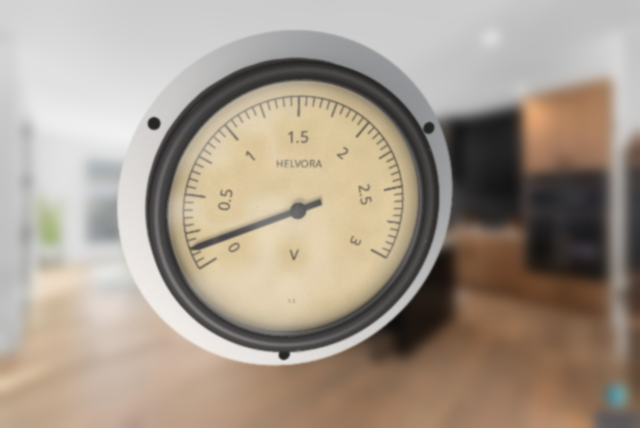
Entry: 0.15; V
